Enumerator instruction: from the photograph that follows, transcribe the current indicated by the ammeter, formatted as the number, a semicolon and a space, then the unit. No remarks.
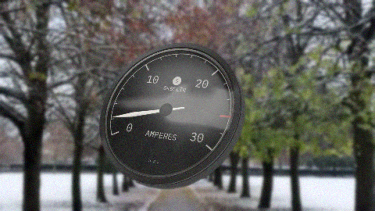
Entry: 2; A
